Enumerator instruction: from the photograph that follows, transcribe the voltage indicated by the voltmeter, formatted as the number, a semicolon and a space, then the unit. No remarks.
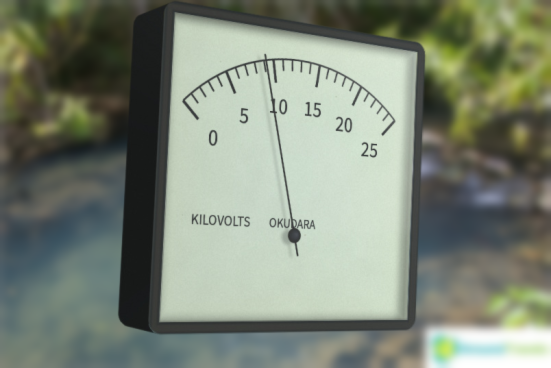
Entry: 9; kV
